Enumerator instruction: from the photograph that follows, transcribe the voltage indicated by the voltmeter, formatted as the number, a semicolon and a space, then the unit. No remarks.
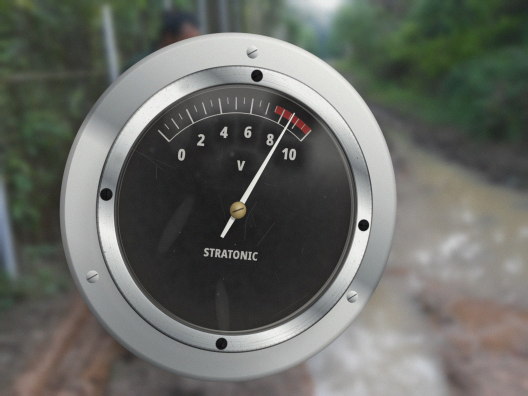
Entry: 8.5; V
